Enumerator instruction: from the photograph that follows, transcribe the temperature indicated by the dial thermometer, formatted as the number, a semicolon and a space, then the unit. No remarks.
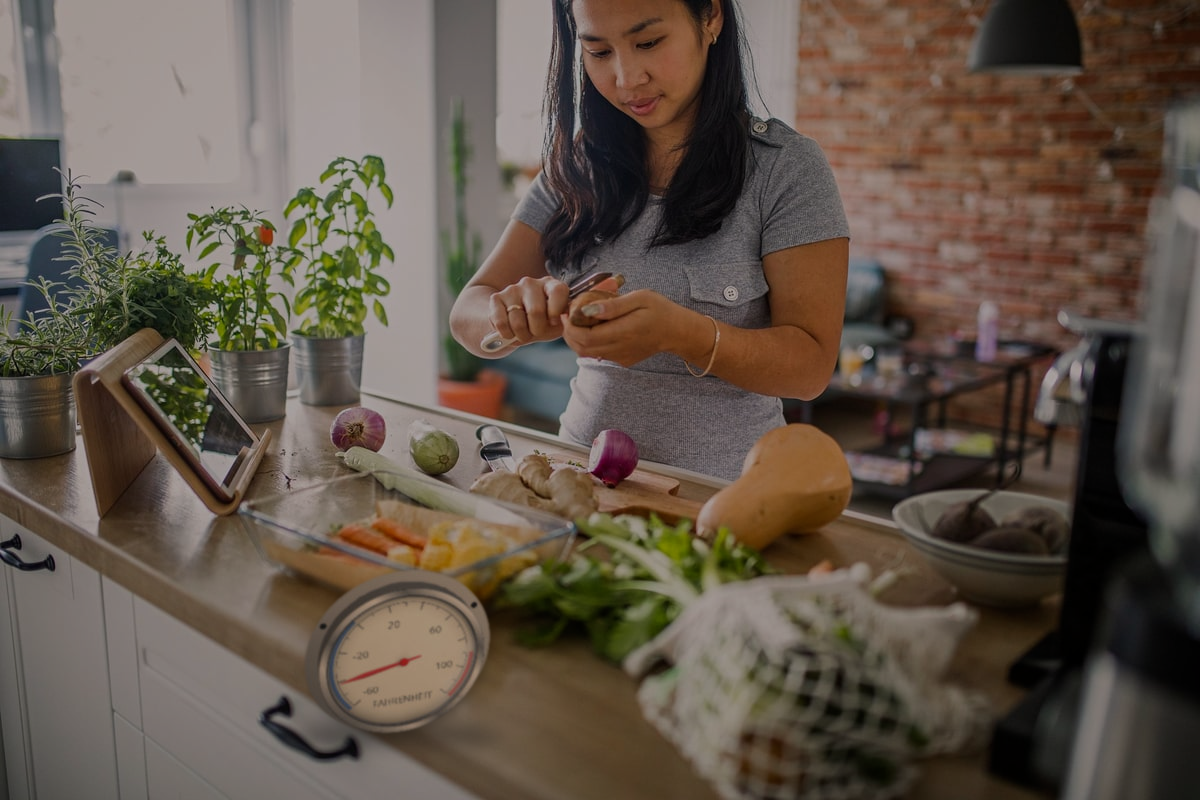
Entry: -40; °F
